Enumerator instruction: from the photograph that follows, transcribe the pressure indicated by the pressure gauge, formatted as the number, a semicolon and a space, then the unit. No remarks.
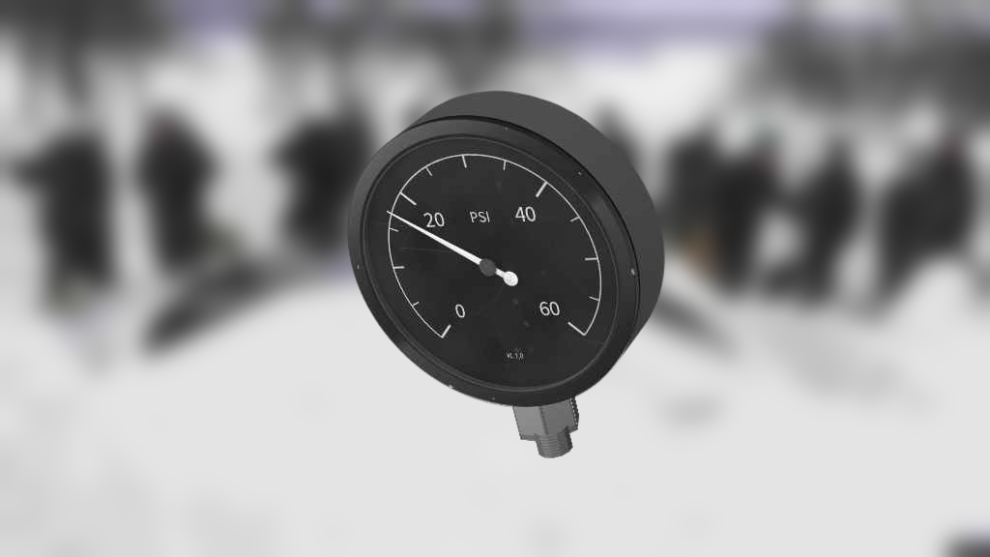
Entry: 17.5; psi
